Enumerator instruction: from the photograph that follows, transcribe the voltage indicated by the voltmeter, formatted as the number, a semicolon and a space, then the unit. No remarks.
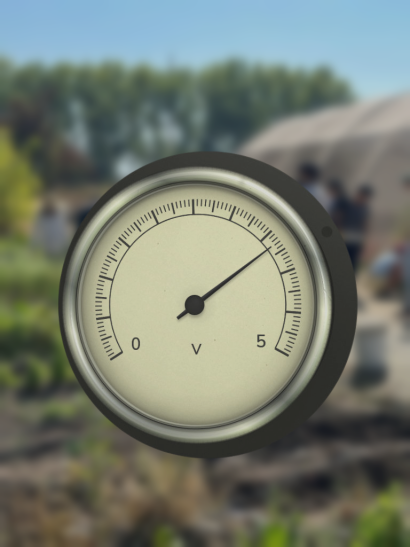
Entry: 3.65; V
